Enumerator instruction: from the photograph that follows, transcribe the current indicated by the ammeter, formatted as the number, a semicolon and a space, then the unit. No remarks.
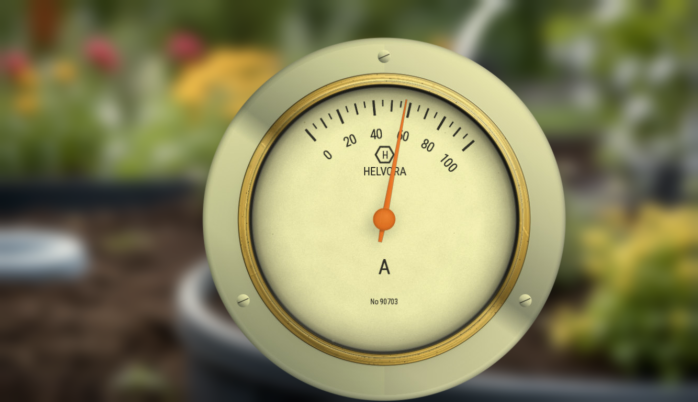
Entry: 57.5; A
